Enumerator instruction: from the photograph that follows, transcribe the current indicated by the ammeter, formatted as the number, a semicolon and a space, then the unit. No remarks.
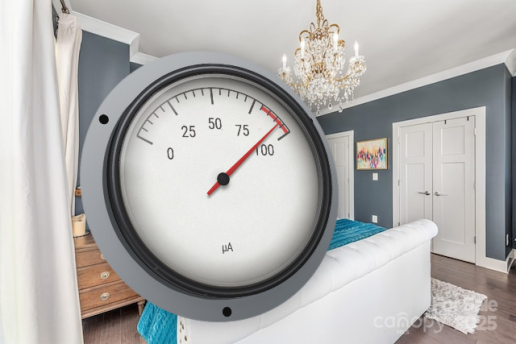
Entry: 92.5; µA
